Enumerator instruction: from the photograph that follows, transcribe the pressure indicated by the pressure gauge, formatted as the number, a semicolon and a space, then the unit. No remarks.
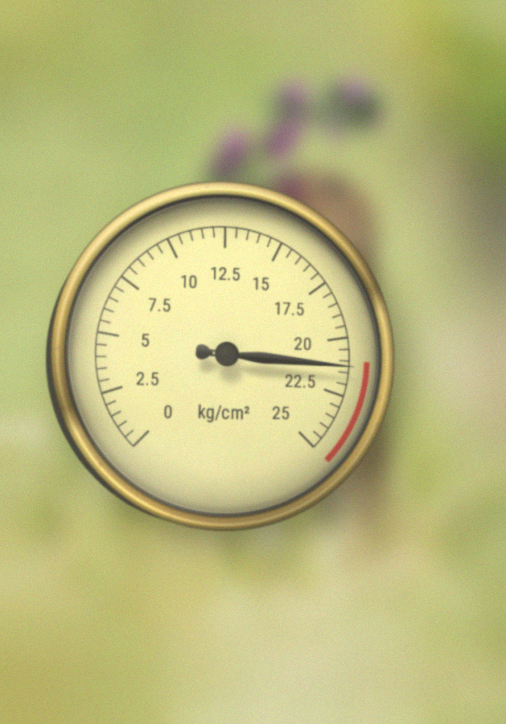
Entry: 21.25; kg/cm²
